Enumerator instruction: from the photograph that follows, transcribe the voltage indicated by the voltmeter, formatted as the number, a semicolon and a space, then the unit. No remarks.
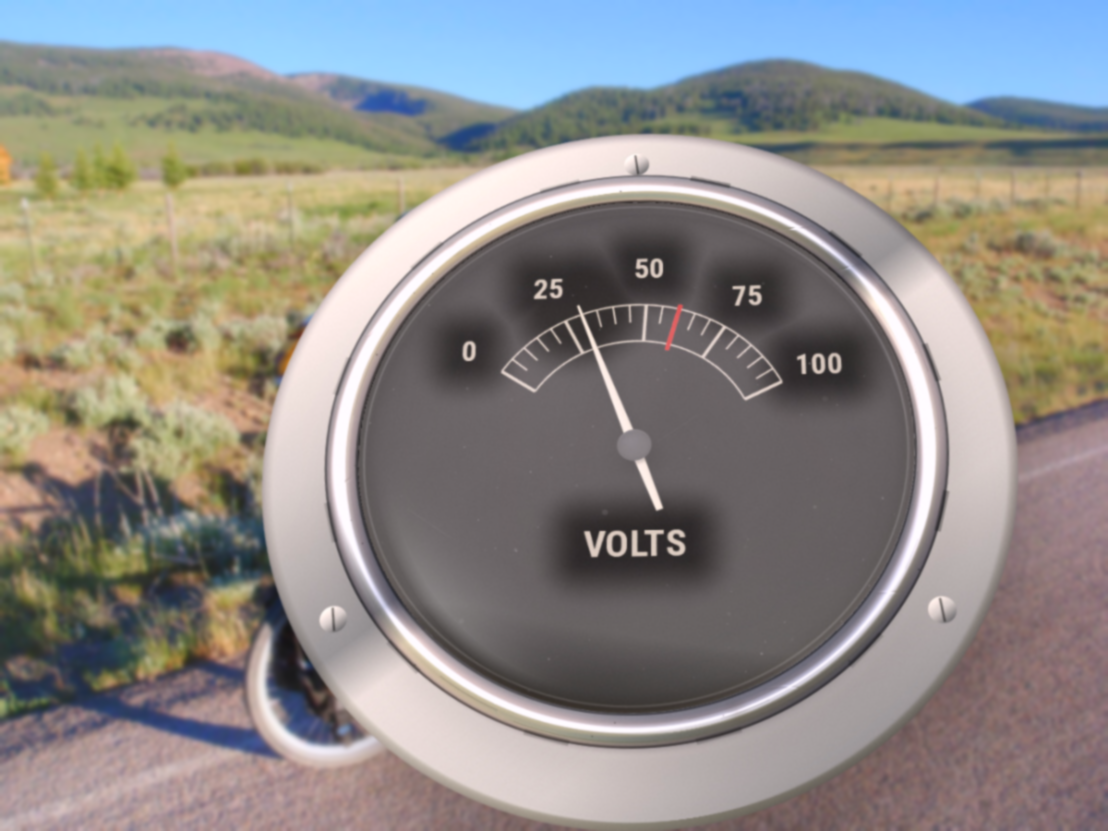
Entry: 30; V
